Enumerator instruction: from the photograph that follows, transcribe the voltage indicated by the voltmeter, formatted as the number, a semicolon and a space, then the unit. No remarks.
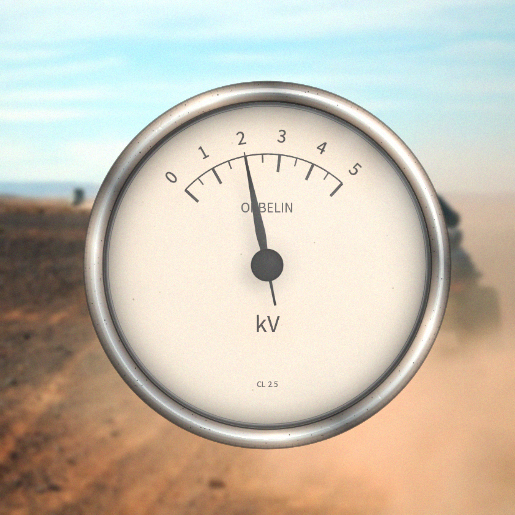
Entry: 2; kV
